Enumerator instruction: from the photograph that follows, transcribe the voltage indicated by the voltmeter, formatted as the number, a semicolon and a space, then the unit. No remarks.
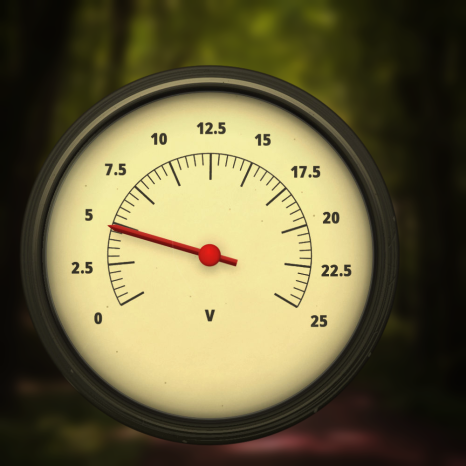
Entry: 4.75; V
